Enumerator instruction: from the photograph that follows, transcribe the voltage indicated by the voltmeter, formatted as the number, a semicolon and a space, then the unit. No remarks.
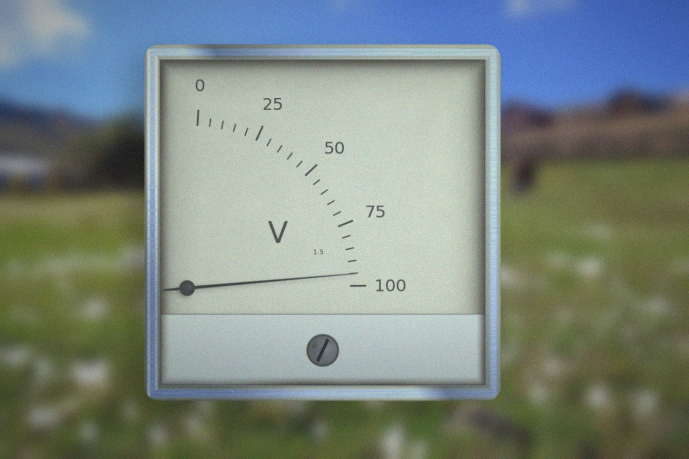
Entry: 95; V
